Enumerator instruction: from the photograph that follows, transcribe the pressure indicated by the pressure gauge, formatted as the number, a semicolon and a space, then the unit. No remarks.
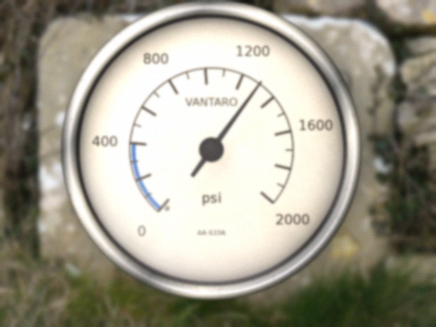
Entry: 1300; psi
